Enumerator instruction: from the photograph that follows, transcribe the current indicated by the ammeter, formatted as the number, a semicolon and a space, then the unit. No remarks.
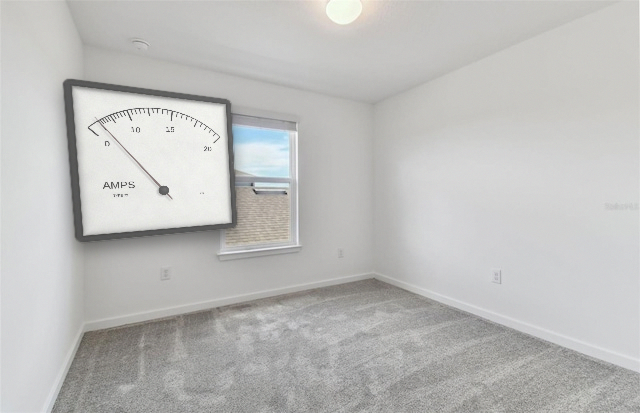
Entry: 5; A
